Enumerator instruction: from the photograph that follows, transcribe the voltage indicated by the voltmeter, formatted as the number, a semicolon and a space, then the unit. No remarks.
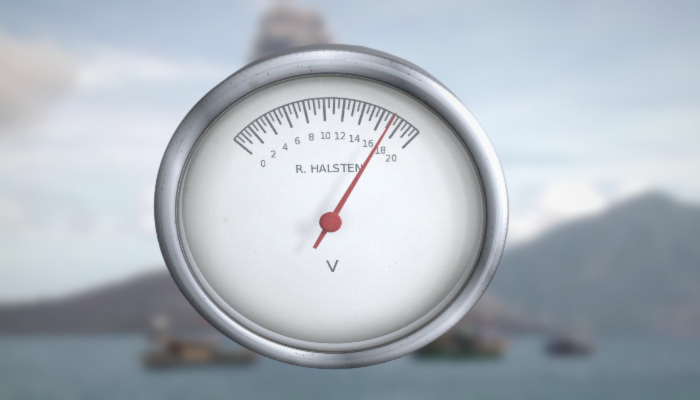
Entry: 17; V
